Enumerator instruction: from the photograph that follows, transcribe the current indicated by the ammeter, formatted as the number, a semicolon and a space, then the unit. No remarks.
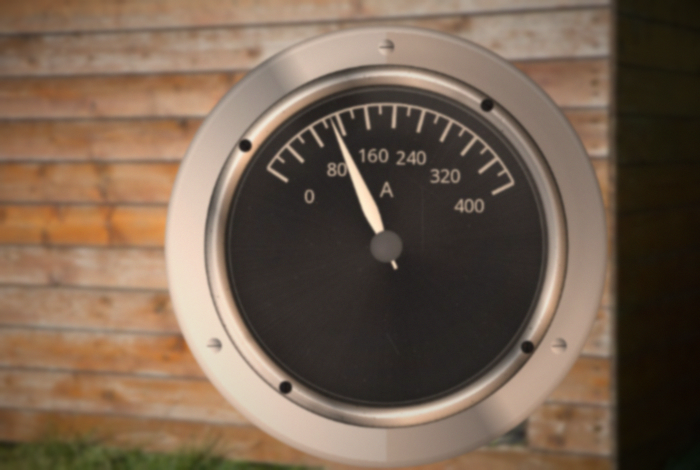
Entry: 110; A
